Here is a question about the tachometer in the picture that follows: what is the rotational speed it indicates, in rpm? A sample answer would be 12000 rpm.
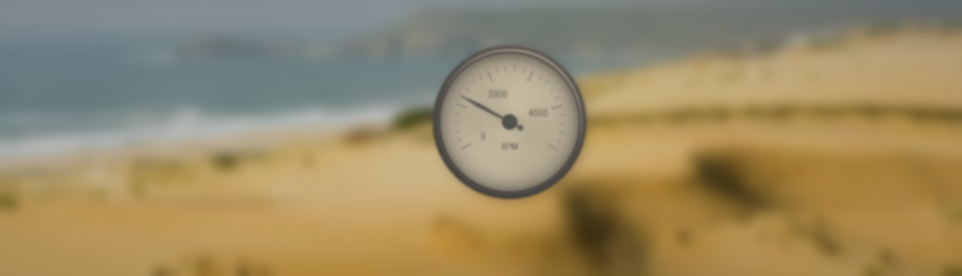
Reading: 1200 rpm
